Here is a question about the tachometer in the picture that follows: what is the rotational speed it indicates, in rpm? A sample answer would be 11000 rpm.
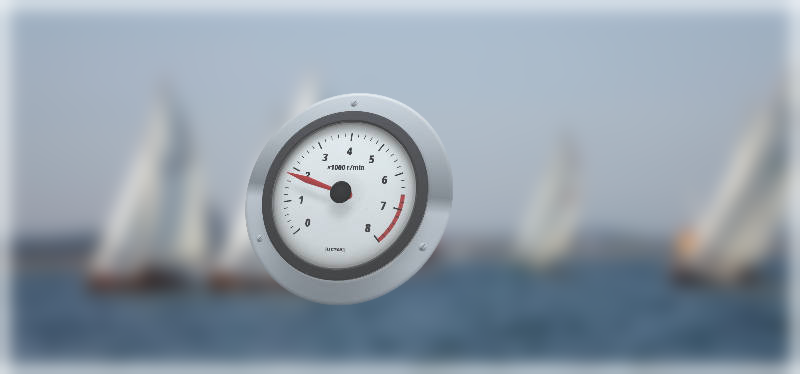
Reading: 1800 rpm
